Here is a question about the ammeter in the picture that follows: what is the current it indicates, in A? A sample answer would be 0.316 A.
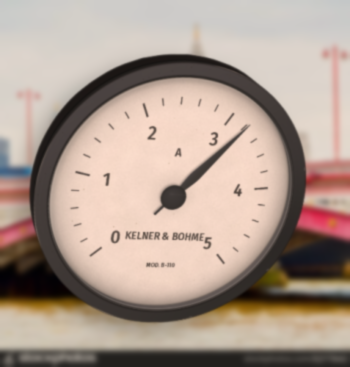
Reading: 3.2 A
